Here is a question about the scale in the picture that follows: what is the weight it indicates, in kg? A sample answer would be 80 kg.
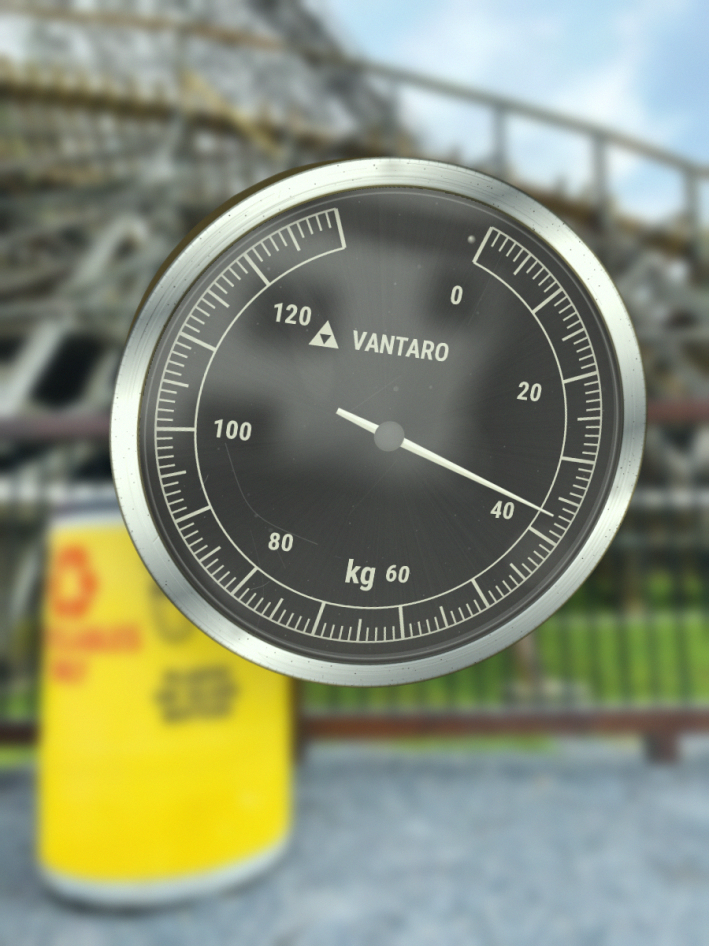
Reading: 37 kg
